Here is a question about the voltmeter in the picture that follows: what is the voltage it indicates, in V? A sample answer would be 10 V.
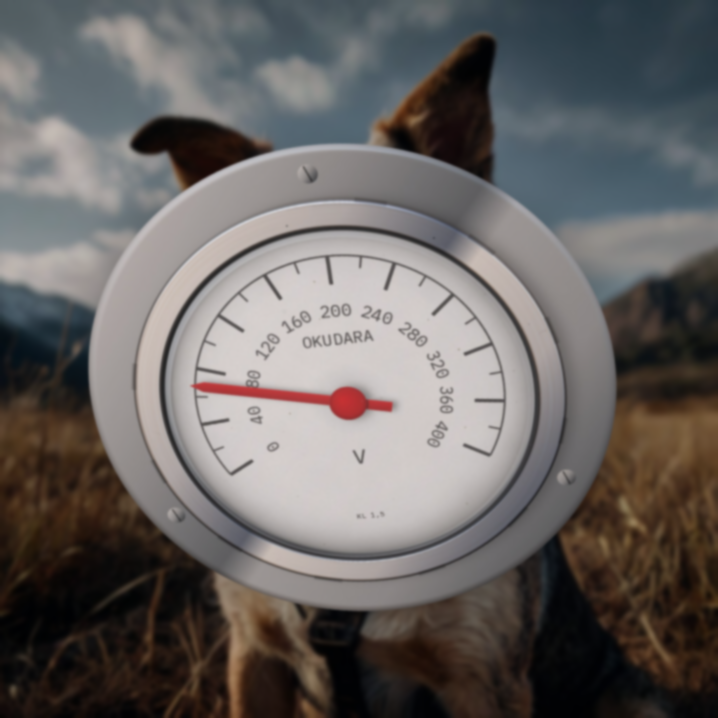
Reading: 70 V
